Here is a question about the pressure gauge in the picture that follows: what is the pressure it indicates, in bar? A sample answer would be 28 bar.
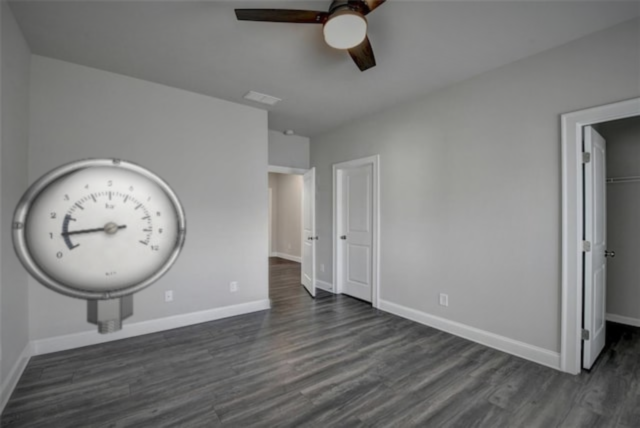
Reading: 1 bar
